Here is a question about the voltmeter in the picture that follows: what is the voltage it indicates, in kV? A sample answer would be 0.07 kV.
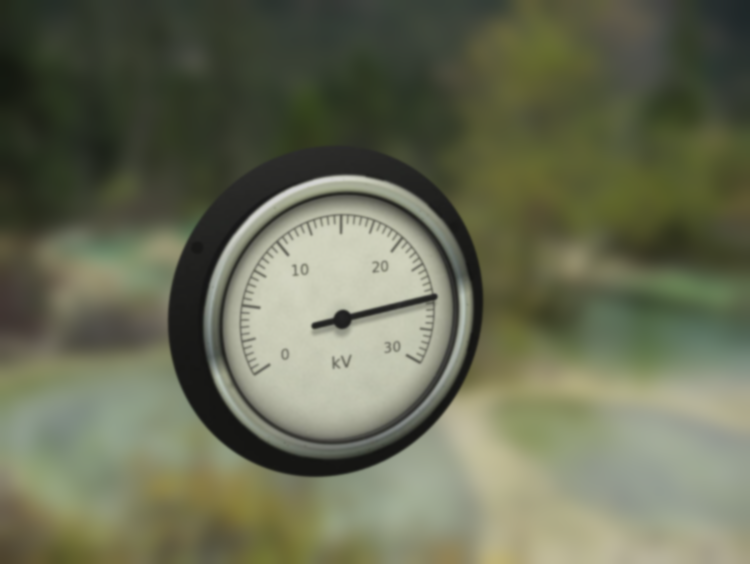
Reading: 25 kV
